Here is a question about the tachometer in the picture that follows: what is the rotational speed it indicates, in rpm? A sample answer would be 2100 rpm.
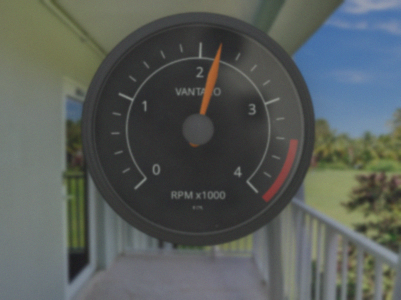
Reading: 2200 rpm
